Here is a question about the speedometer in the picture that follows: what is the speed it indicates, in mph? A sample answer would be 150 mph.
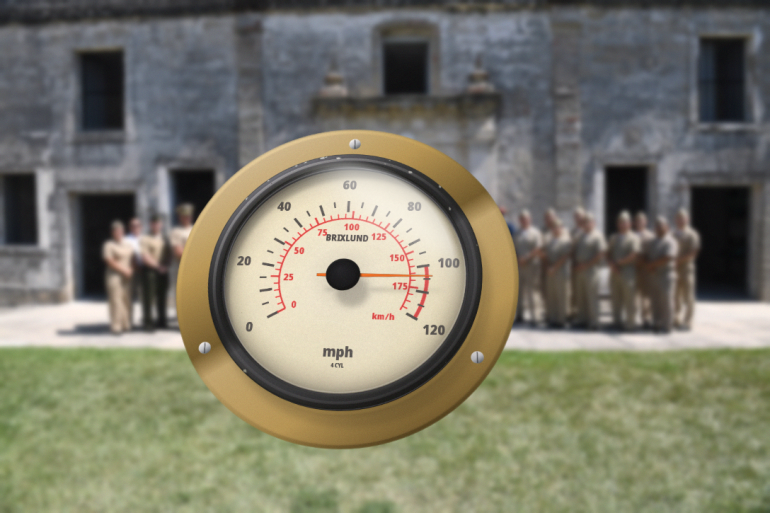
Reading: 105 mph
